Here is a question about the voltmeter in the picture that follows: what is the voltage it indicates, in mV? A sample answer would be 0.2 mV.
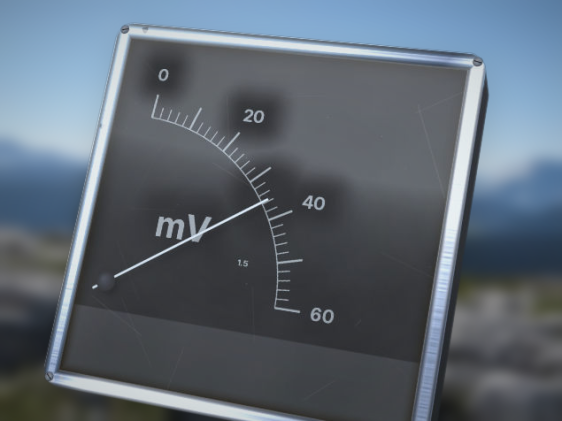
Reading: 36 mV
